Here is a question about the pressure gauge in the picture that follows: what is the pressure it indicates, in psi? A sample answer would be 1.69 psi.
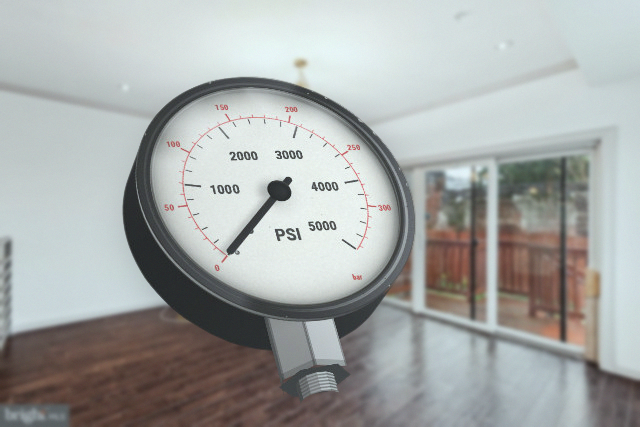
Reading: 0 psi
